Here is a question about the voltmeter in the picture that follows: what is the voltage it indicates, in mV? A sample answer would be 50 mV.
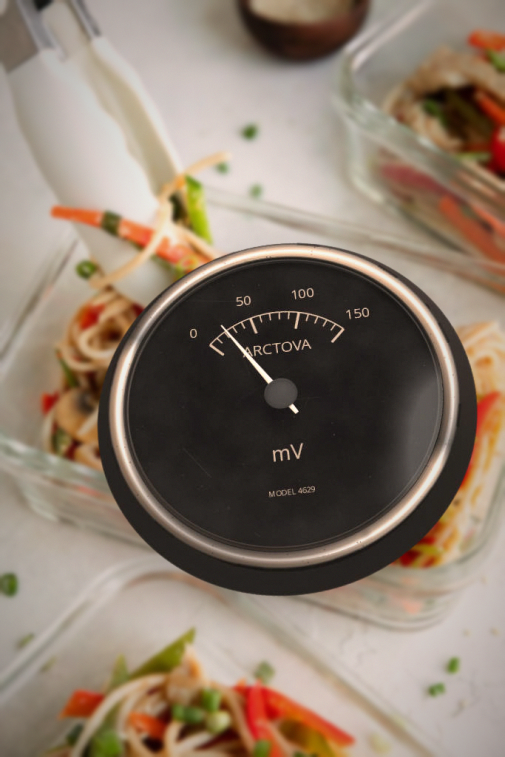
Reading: 20 mV
